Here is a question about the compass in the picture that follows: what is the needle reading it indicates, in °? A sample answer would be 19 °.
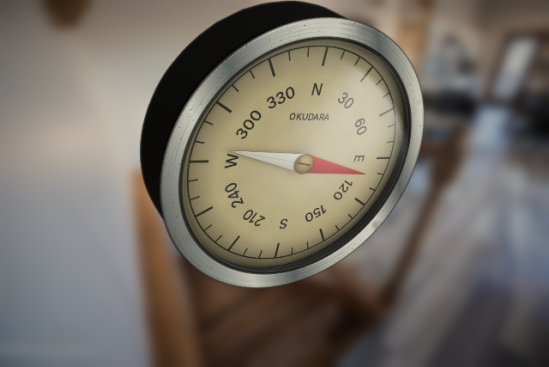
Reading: 100 °
